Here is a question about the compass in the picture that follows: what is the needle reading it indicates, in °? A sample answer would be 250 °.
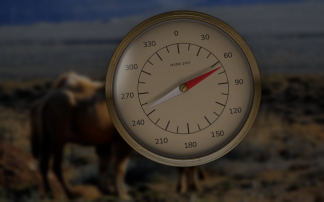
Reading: 67.5 °
